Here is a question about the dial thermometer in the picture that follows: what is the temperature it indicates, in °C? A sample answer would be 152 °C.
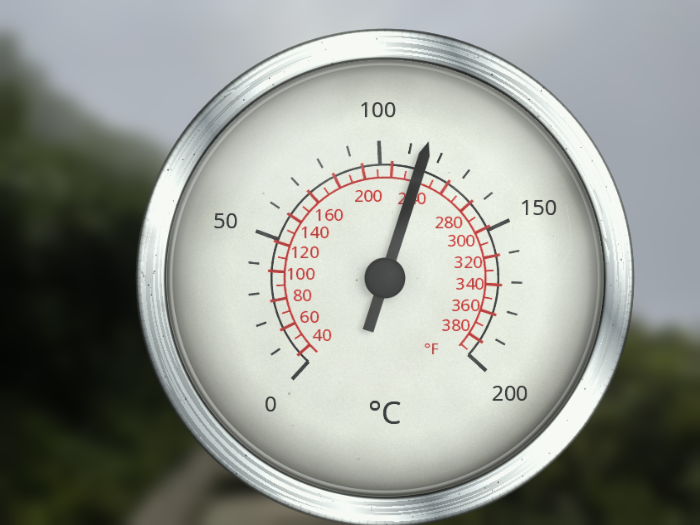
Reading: 115 °C
